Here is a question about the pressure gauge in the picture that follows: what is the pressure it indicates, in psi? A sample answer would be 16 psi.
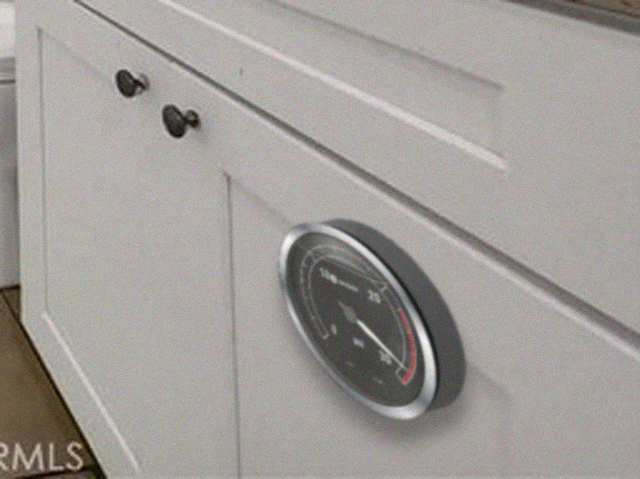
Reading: 28 psi
